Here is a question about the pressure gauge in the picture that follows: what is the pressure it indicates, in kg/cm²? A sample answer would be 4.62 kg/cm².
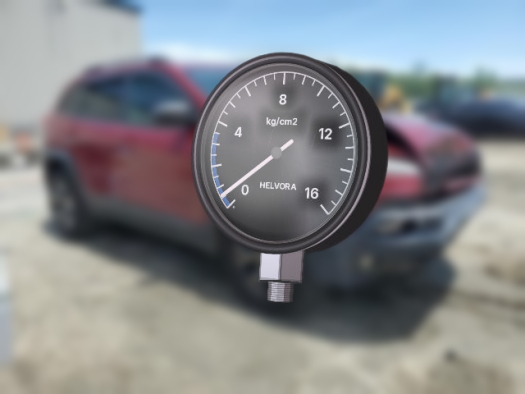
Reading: 0.5 kg/cm²
